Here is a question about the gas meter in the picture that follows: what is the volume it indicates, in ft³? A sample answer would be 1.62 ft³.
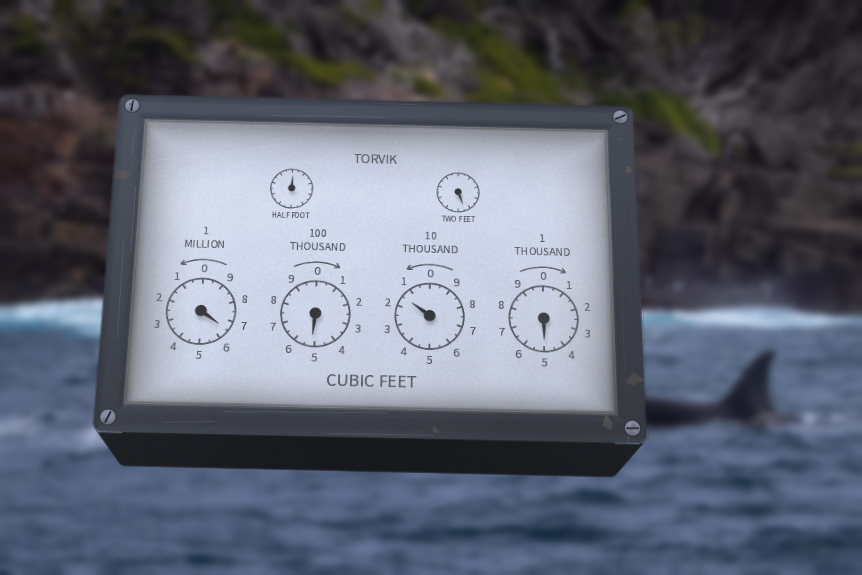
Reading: 651500 ft³
